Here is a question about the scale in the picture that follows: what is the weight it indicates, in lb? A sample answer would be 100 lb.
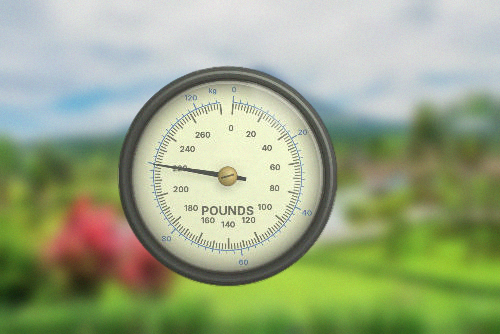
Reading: 220 lb
